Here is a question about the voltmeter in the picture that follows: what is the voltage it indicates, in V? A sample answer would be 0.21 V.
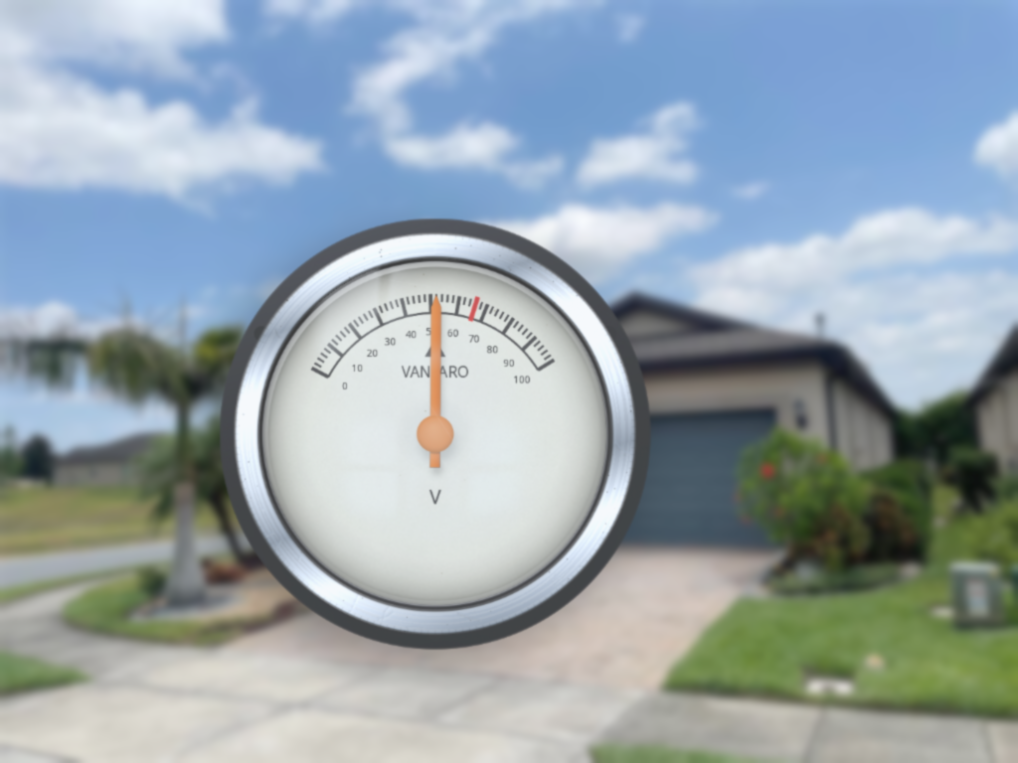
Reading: 52 V
